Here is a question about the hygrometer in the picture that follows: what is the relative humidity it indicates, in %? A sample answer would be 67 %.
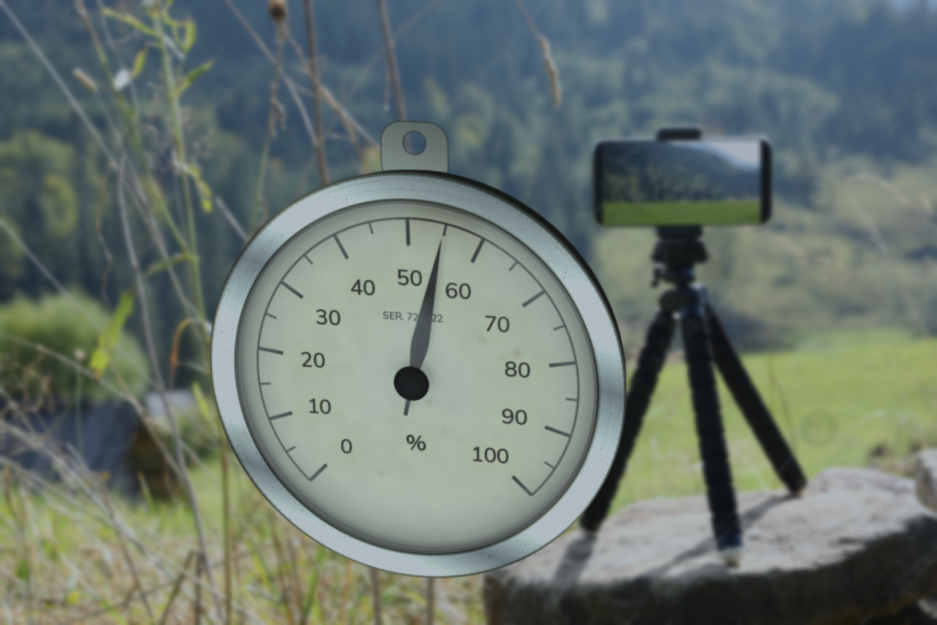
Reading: 55 %
